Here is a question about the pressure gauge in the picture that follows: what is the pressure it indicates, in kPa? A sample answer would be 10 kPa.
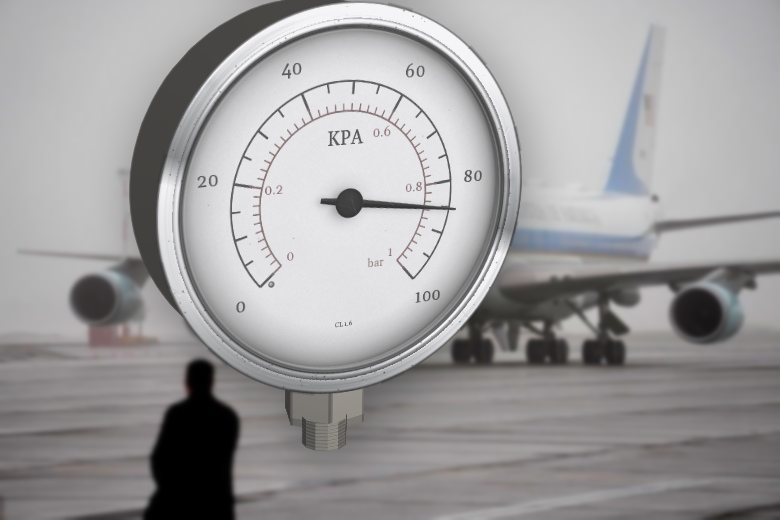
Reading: 85 kPa
